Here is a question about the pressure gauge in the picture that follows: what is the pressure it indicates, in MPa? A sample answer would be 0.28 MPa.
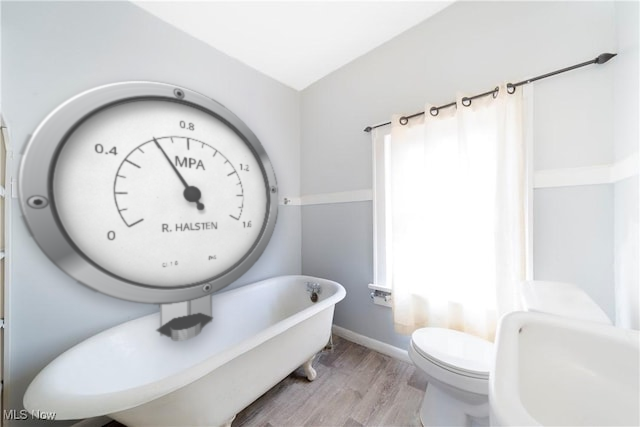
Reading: 0.6 MPa
